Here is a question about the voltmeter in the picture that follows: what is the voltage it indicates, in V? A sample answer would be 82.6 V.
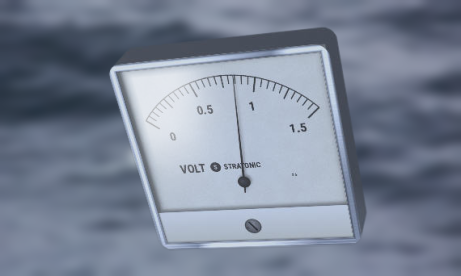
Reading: 0.85 V
